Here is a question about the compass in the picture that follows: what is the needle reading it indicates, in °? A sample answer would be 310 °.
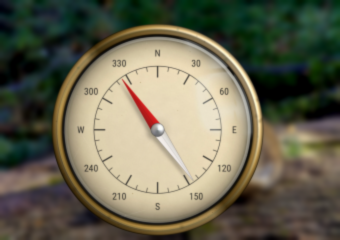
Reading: 325 °
